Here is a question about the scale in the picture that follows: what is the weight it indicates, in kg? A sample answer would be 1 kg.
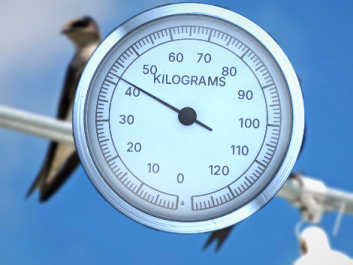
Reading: 42 kg
